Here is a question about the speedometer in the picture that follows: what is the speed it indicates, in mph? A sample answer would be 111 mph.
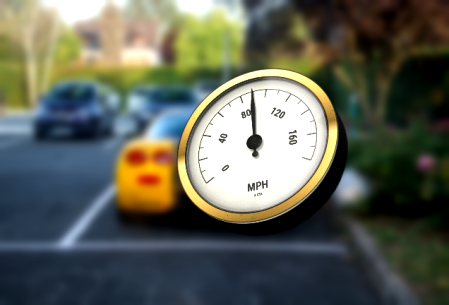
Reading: 90 mph
